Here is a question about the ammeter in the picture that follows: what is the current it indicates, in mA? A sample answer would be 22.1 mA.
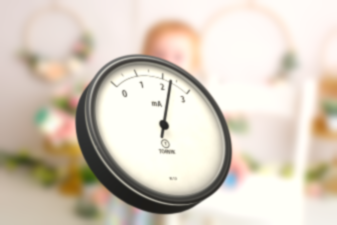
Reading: 2.25 mA
